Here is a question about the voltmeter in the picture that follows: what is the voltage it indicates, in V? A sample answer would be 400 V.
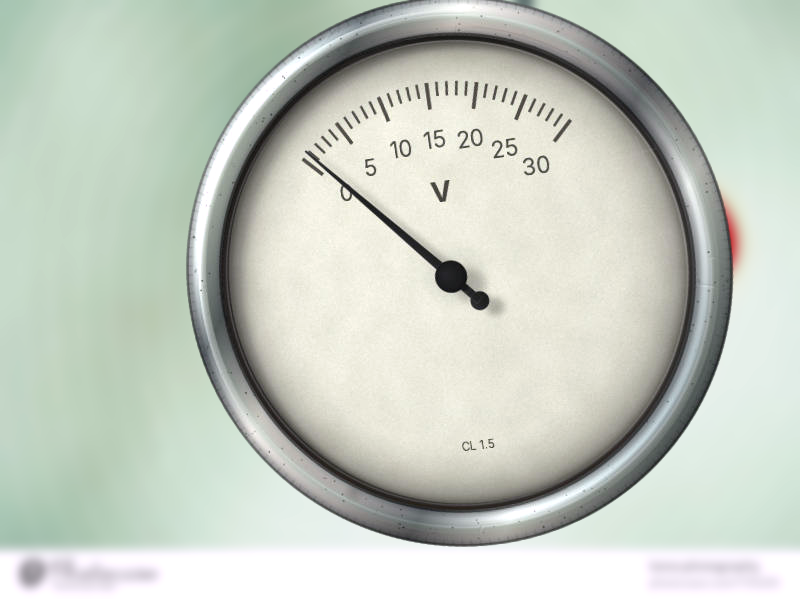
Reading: 1 V
